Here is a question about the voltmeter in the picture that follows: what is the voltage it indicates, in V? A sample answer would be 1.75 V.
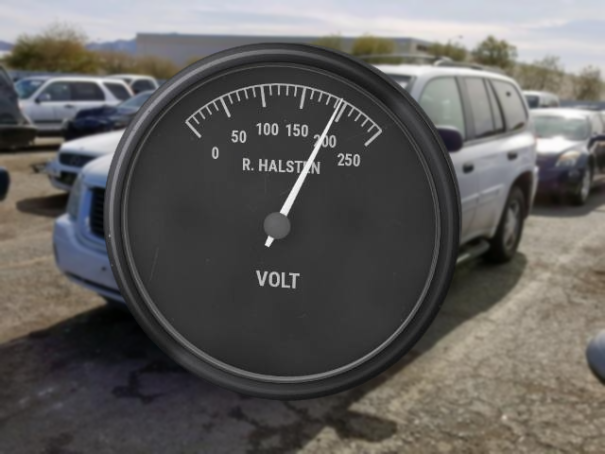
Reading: 195 V
